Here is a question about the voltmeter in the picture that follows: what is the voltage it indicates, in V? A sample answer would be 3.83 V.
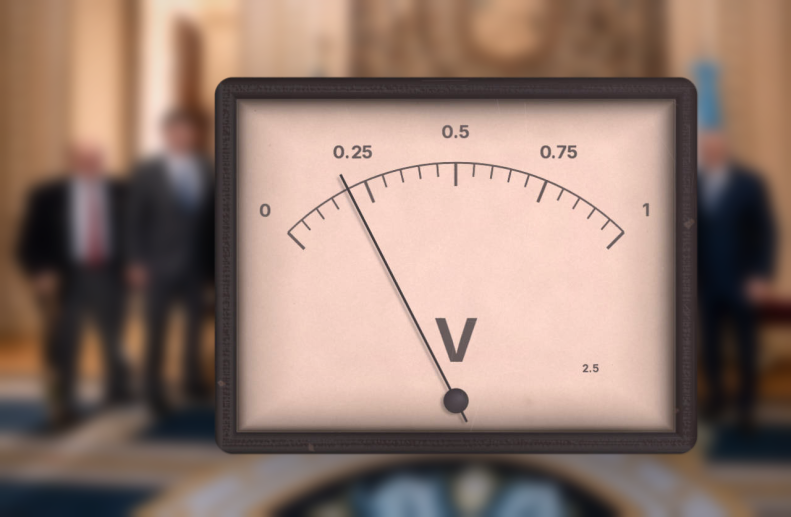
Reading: 0.2 V
